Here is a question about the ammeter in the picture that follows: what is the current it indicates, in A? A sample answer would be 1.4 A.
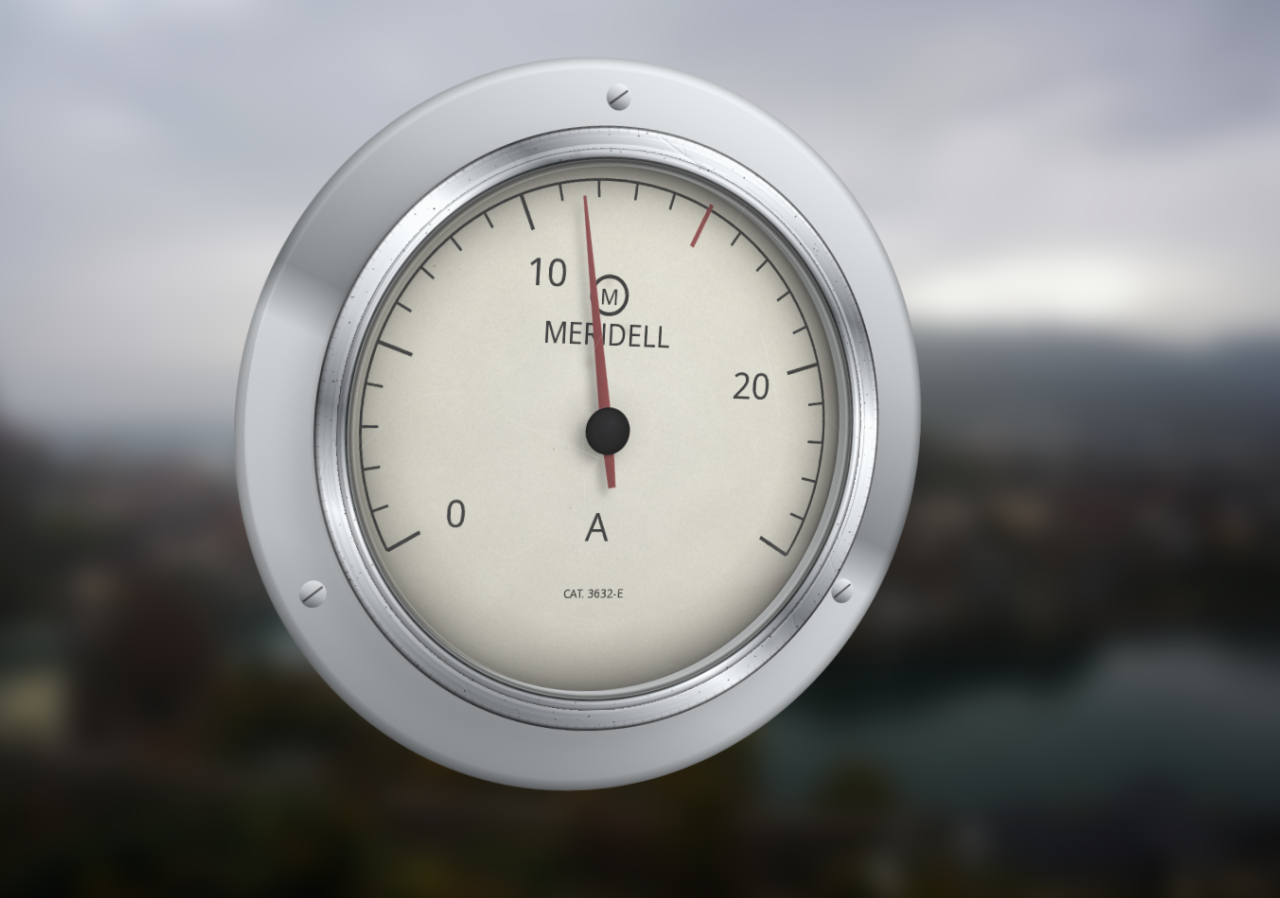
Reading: 11.5 A
